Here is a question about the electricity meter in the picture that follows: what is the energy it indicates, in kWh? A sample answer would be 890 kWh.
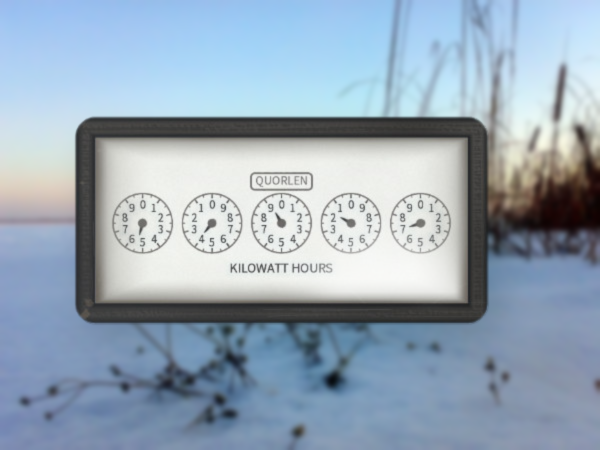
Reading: 53917 kWh
